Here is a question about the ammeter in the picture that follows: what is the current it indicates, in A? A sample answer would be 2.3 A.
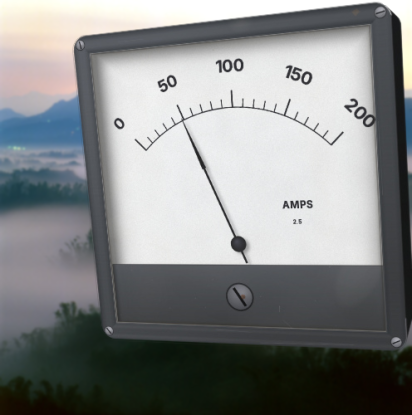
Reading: 50 A
